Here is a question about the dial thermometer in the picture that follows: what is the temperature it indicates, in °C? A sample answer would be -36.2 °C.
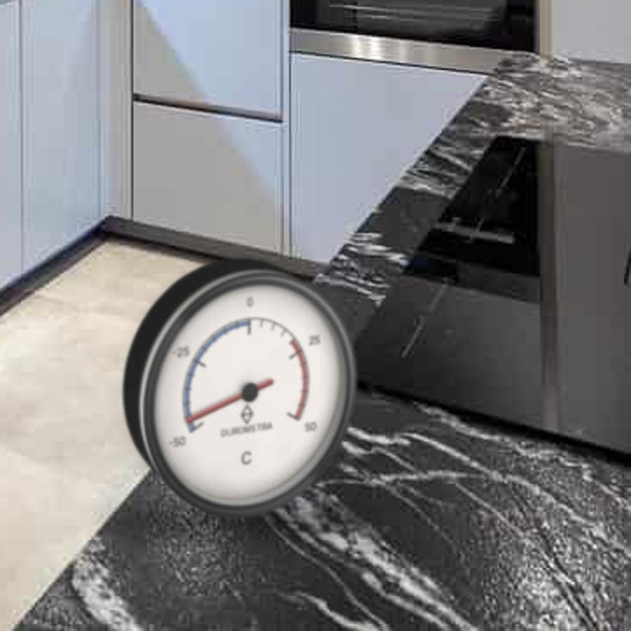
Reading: -45 °C
